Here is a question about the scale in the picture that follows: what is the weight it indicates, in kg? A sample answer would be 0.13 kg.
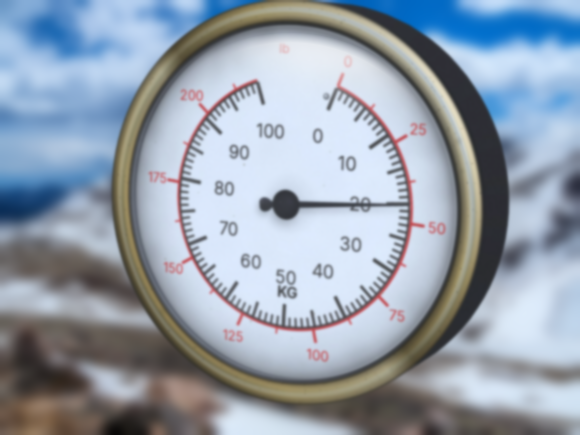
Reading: 20 kg
